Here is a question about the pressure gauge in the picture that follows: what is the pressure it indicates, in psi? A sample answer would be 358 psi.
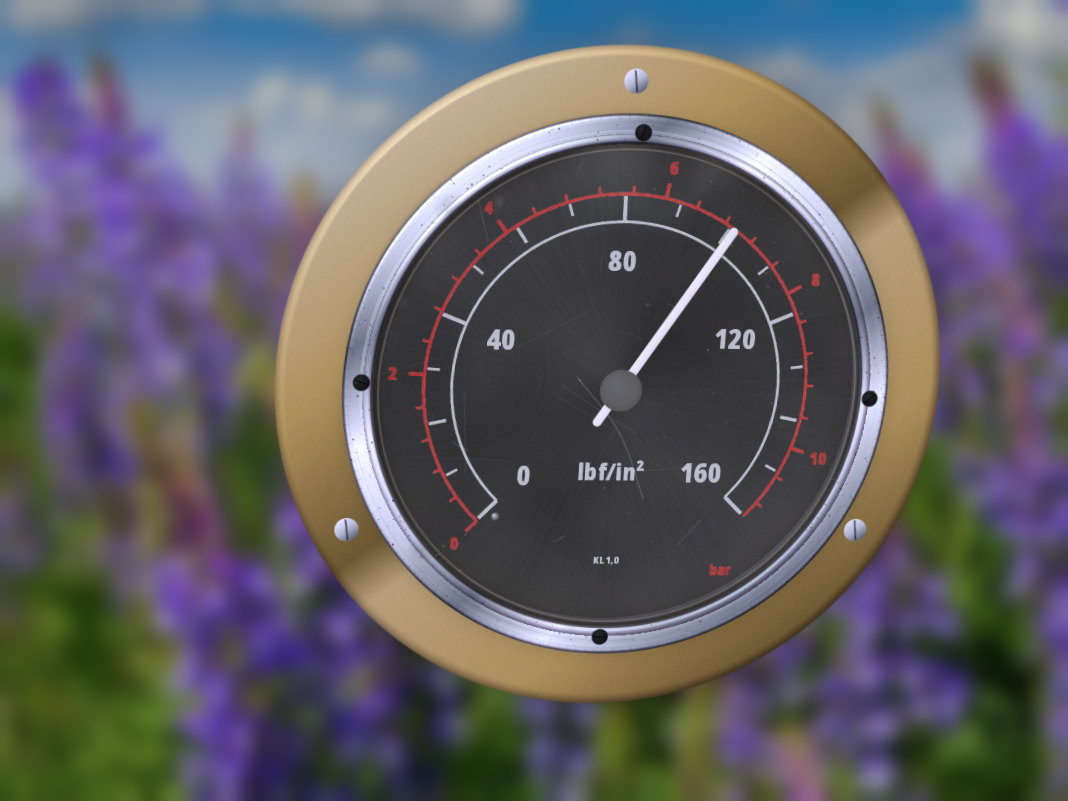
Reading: 100 psi
